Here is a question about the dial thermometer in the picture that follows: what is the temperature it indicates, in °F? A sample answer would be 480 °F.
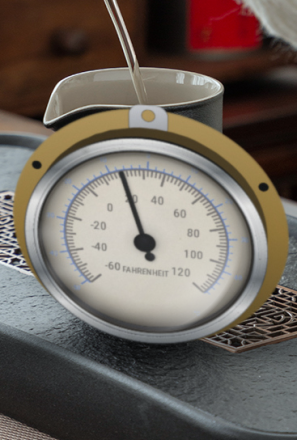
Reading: 20 °F
